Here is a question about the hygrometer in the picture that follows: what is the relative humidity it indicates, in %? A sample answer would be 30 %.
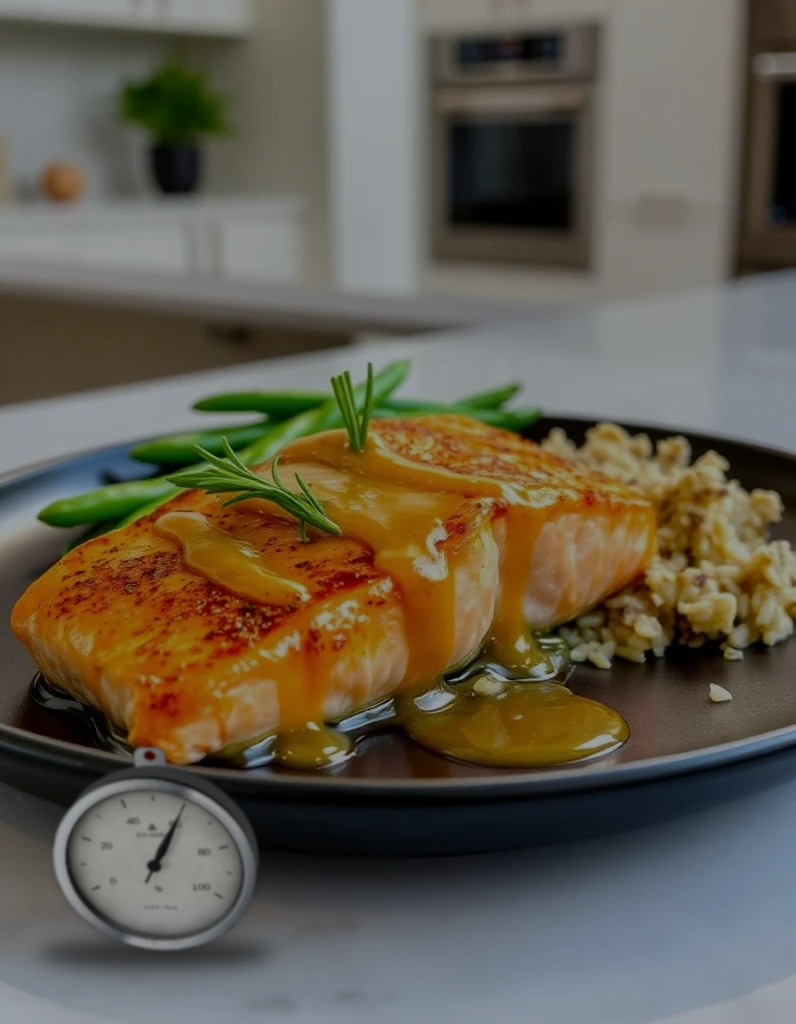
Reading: 60 %
